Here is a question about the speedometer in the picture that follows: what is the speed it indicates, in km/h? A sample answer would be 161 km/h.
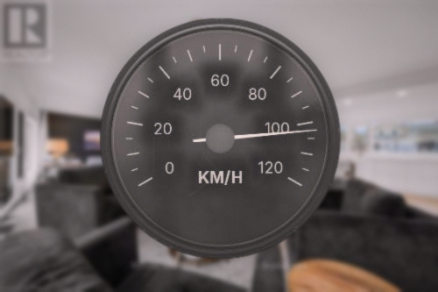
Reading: 102.5 km/h
